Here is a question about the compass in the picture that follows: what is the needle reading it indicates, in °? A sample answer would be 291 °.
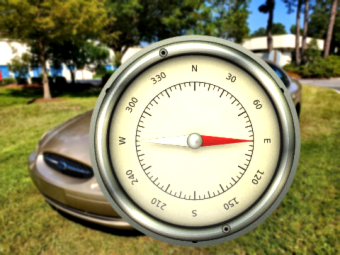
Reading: 90 °
